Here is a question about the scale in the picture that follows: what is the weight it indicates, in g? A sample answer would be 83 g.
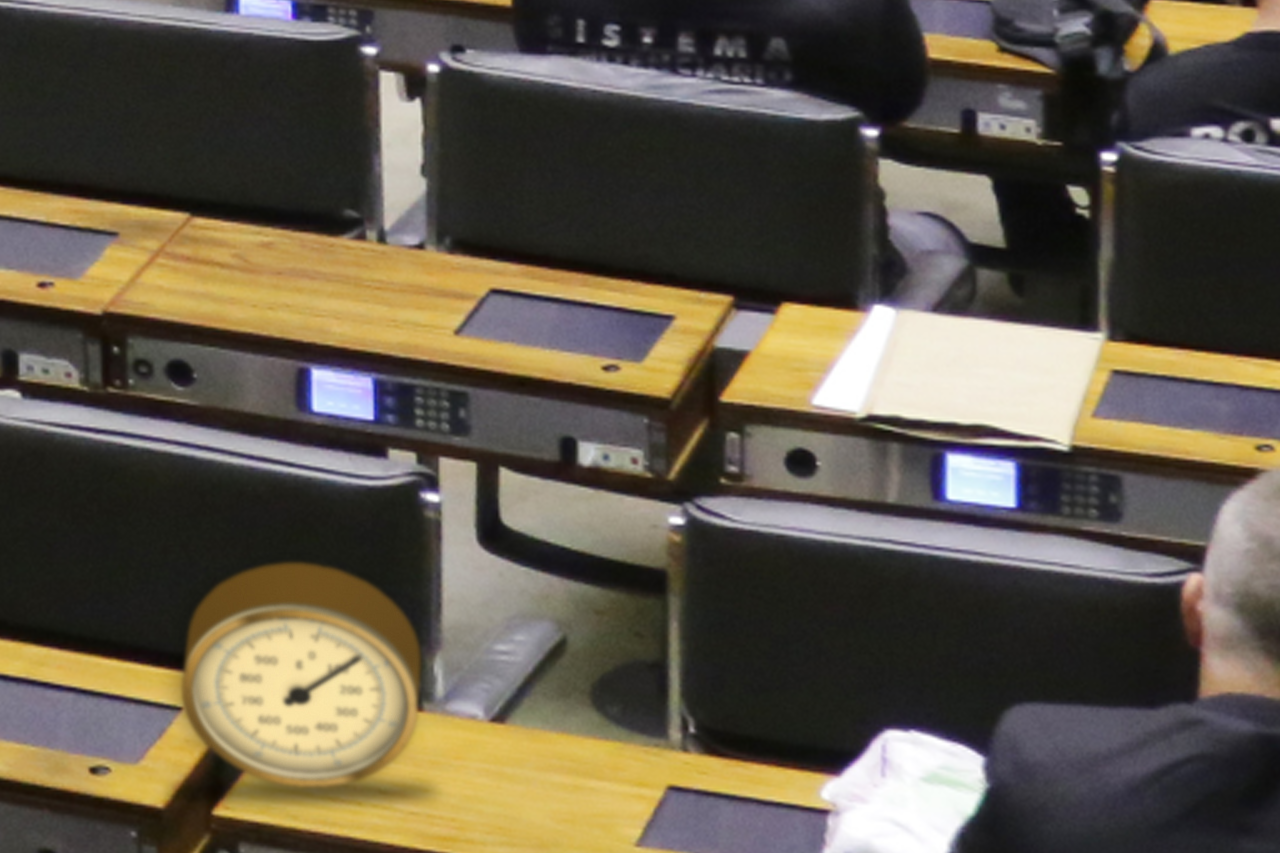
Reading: 100 g
